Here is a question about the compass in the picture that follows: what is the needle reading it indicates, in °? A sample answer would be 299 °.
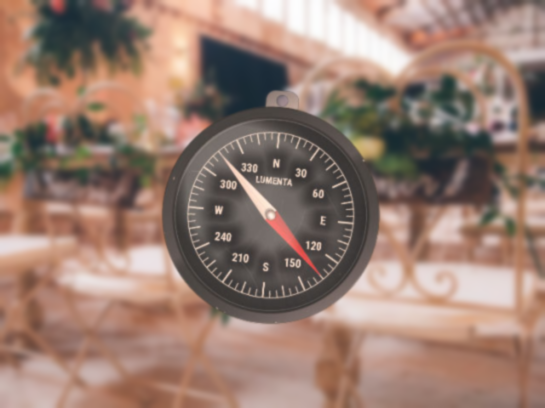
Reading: 135 °
